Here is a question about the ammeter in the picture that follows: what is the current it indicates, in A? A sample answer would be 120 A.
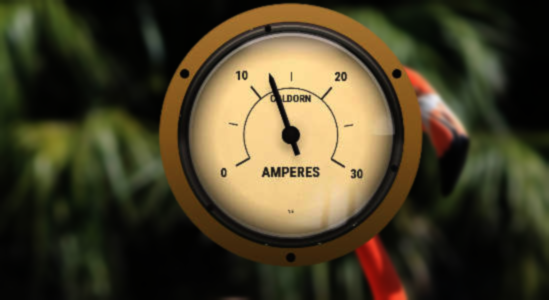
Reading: 12.5 A
